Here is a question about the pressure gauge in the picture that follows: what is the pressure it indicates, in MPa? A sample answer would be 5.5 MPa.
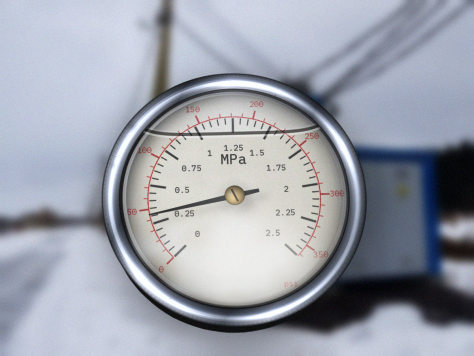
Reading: 0.3 MPa
